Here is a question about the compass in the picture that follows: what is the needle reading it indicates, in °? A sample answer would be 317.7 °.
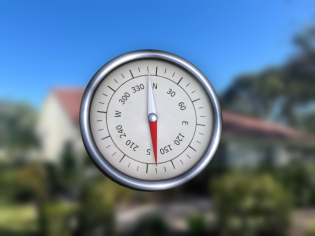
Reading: 170 °
